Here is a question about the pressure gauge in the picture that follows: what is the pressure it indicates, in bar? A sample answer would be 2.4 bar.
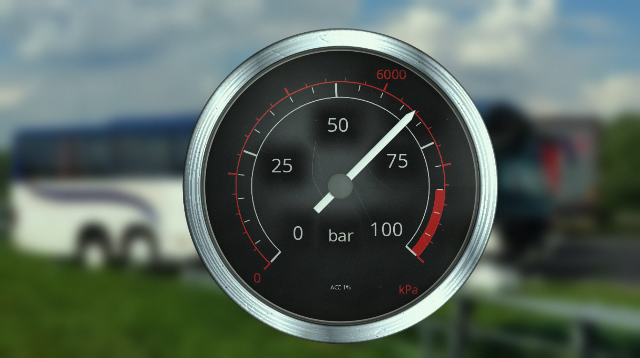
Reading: 67.5 bar
